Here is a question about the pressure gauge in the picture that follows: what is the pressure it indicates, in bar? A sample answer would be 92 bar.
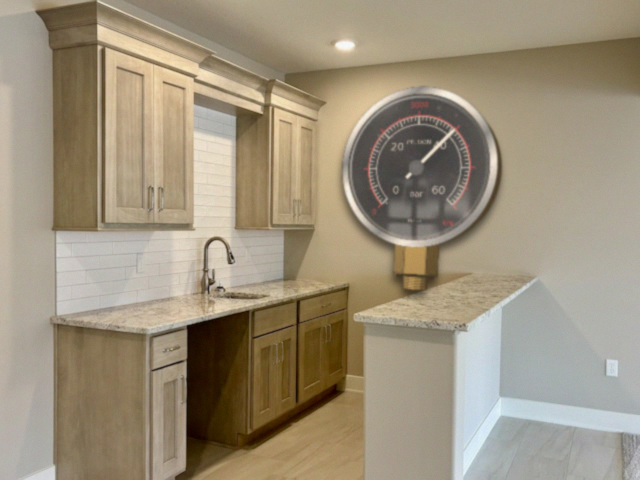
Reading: 40 bar
